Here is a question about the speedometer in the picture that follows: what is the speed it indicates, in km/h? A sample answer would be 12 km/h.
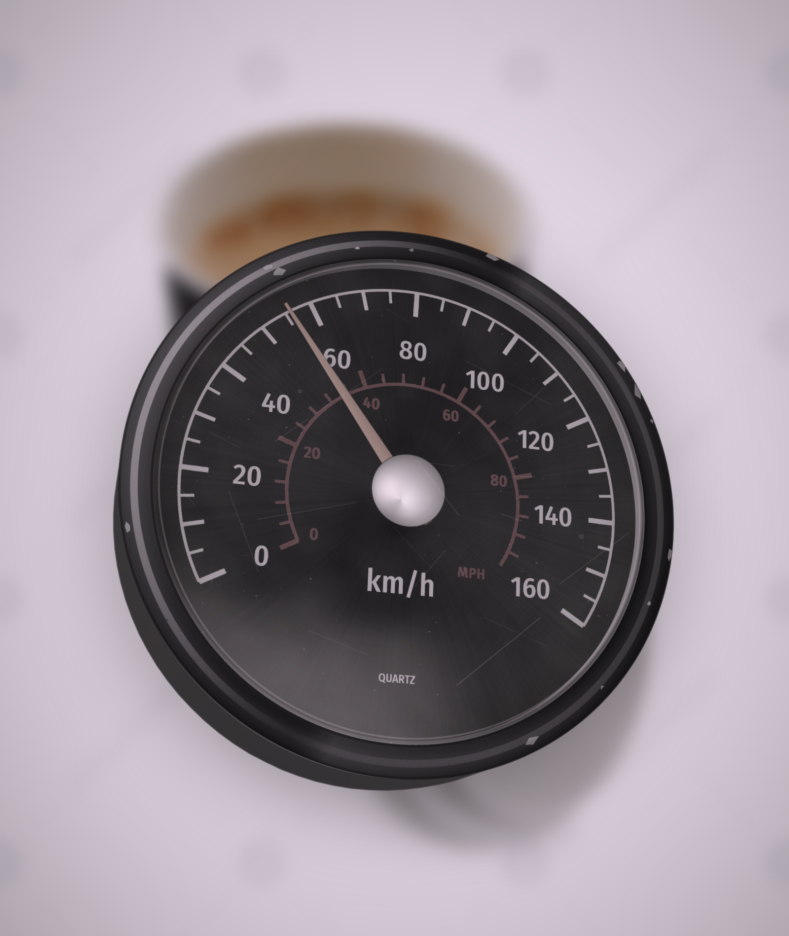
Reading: 55 km/h
